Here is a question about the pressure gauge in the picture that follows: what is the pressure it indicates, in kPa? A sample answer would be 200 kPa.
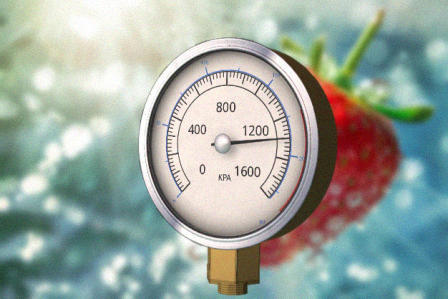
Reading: 1300 kPa
